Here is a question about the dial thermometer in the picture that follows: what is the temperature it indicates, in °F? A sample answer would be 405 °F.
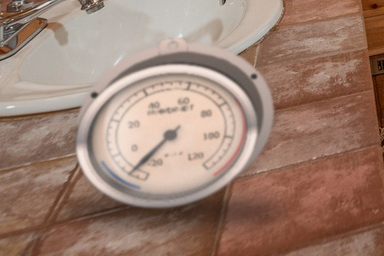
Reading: -12 °F
